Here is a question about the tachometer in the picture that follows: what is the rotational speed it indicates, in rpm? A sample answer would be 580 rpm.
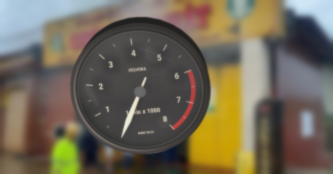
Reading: 0 rpm
